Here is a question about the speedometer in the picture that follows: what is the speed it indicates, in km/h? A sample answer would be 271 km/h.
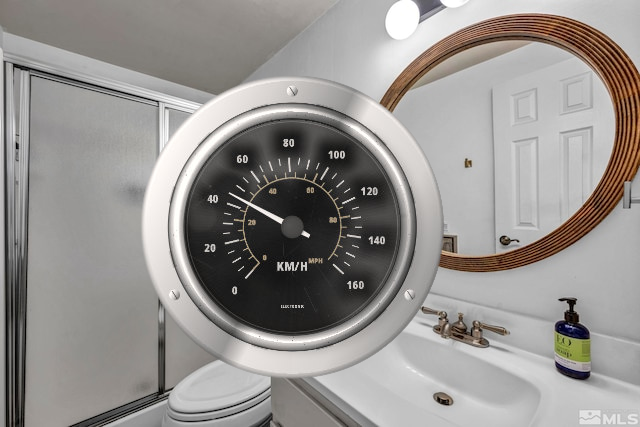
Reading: 45 km/h
